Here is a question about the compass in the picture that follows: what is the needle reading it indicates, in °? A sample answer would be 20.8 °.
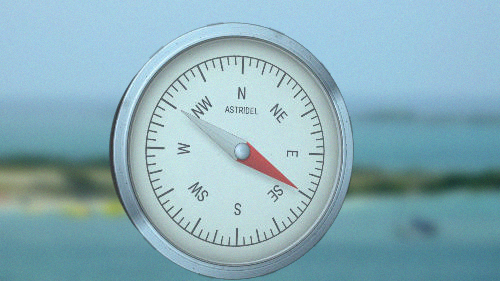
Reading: 120 °
